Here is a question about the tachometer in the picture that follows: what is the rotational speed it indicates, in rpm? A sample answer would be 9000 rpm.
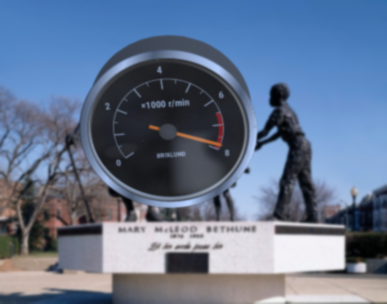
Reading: 7750 rpm
